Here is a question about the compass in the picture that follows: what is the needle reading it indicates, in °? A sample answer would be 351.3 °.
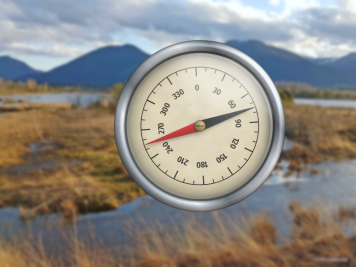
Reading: 255 °
